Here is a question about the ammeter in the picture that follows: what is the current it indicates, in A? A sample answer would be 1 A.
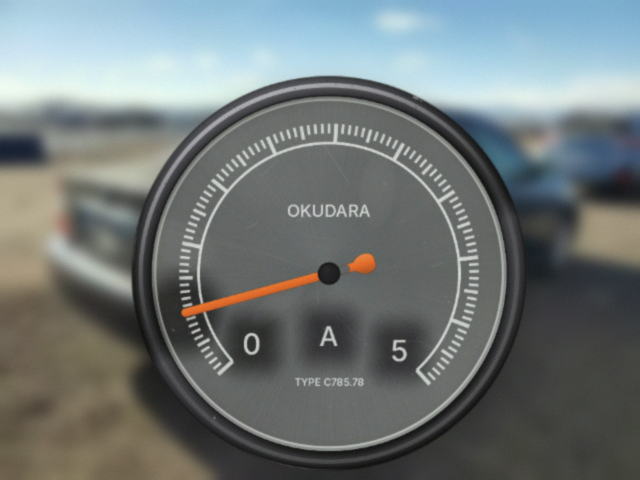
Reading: 0.5 A
